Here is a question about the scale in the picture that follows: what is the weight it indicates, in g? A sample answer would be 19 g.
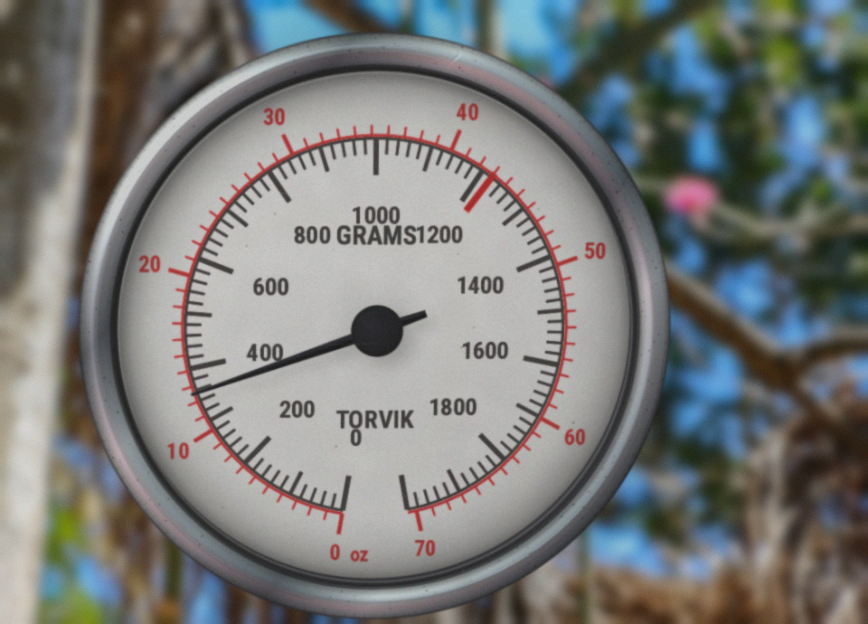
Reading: 360 g
